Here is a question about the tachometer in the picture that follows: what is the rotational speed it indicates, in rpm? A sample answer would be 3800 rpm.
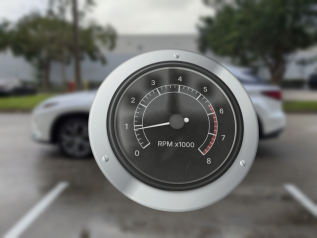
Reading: 800 rpm
